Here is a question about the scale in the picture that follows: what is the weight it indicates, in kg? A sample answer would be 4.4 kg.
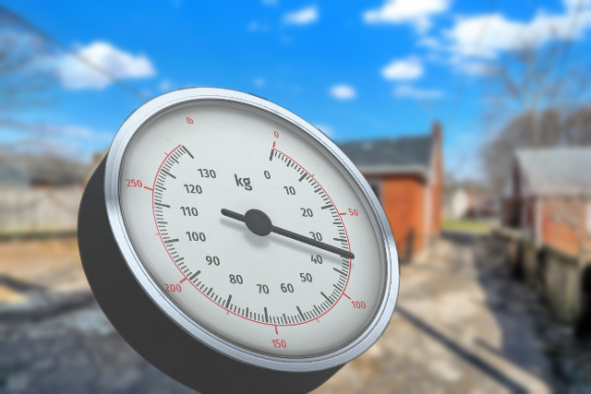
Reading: 35 kg
